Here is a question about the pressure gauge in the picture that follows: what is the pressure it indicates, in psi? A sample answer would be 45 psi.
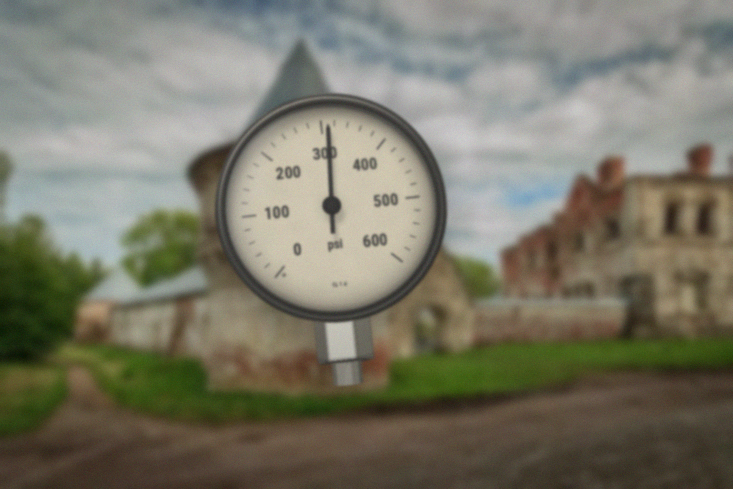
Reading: 310 psi
